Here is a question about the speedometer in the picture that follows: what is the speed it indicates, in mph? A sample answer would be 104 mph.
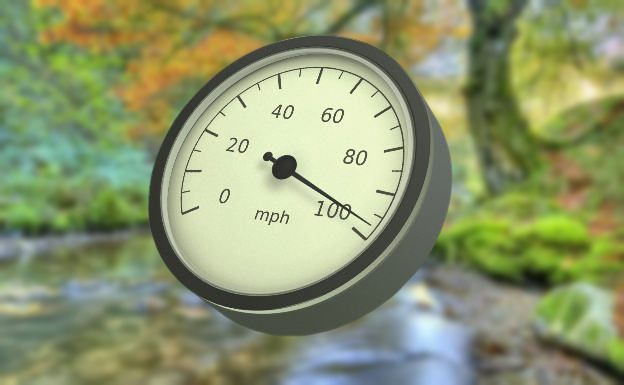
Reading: 97.5 mph
